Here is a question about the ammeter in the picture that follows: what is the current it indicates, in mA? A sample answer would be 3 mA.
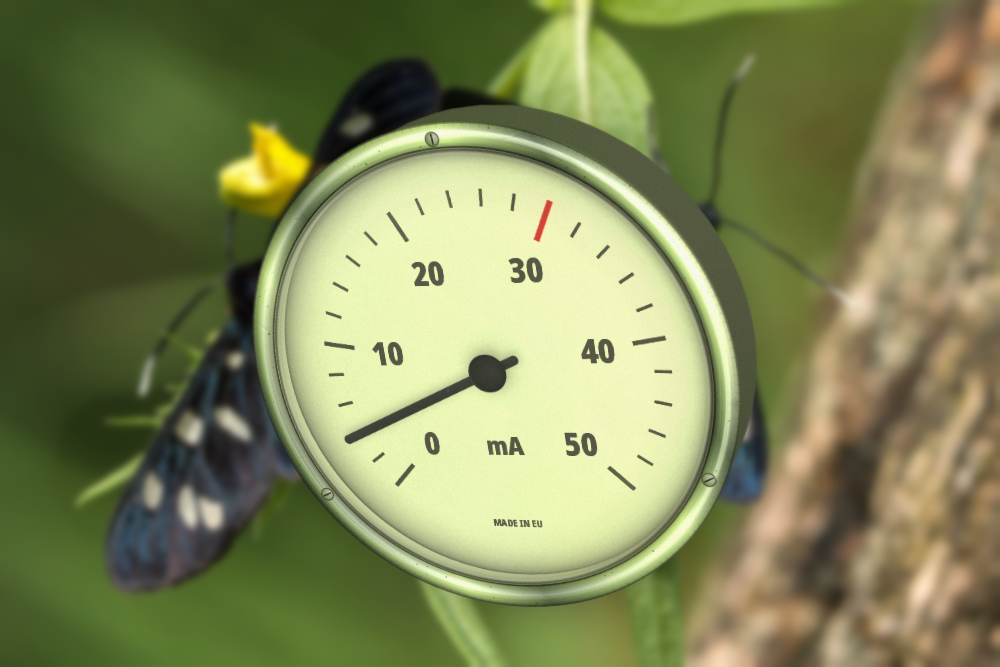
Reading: 4 mA
